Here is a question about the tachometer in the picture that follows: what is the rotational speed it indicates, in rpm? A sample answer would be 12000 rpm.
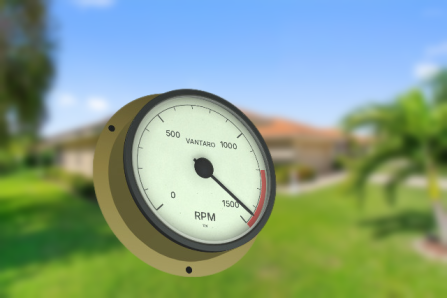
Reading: 1450 rpm
